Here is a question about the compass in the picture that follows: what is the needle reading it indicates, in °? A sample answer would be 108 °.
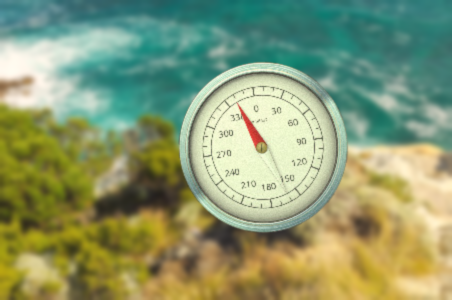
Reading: 340 °
